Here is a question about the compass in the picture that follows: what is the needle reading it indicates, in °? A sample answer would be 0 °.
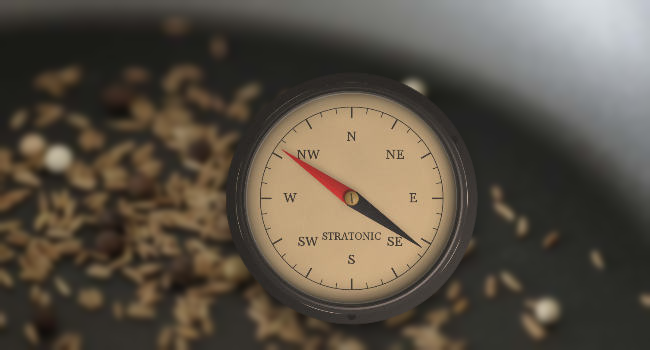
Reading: 305 °
